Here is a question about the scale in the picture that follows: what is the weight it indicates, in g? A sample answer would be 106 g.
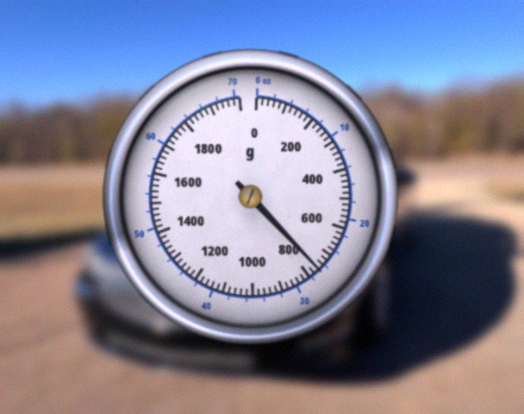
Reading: 760 g
